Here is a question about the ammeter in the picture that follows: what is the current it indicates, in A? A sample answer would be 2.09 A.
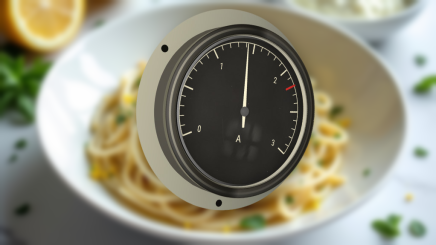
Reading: 1.4 A
